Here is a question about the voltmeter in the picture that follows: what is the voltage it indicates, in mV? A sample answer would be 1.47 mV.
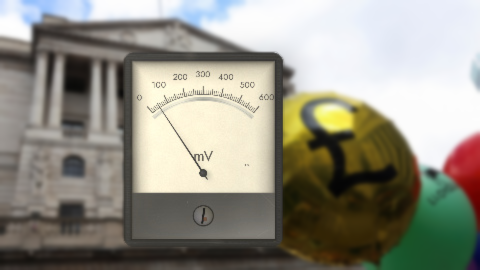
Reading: 50 mV
